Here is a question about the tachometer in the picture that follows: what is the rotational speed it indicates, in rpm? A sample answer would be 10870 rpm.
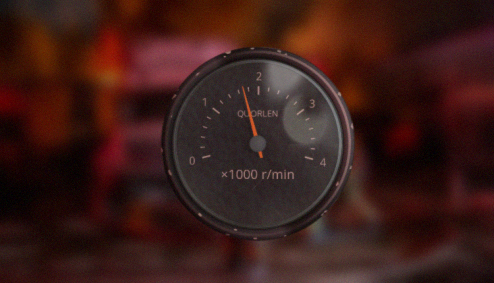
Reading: 1700 rpm
